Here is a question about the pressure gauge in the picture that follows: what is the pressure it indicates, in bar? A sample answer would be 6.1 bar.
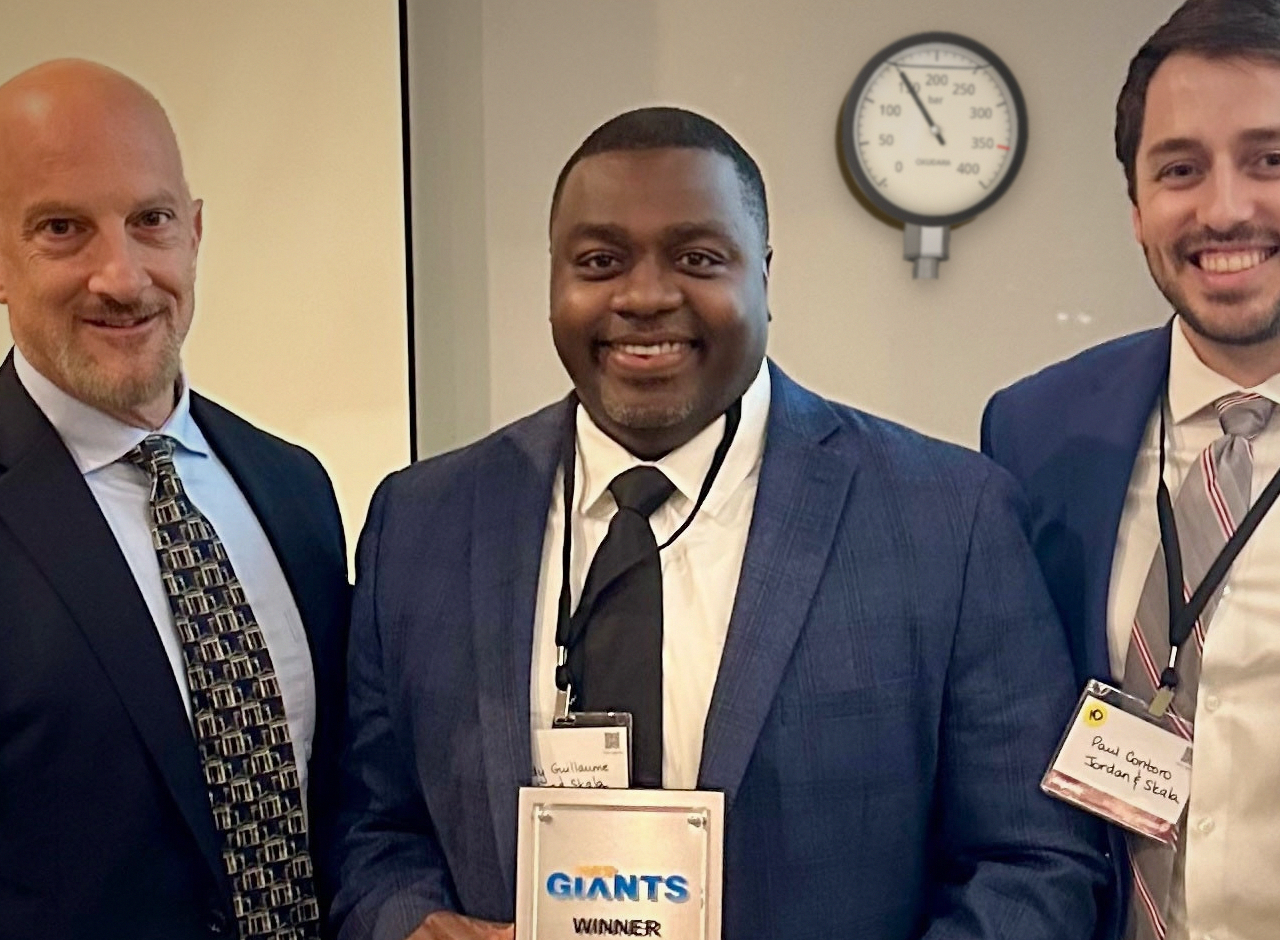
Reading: 150 bar
